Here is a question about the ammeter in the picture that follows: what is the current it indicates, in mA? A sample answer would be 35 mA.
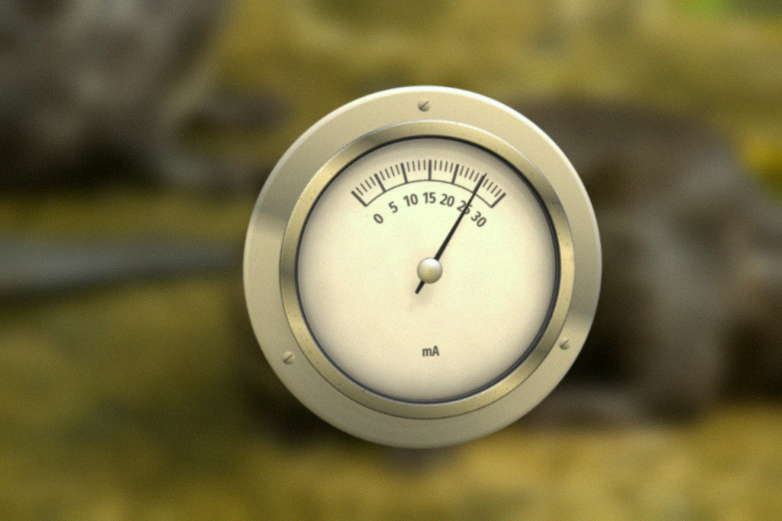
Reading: 25 mA
